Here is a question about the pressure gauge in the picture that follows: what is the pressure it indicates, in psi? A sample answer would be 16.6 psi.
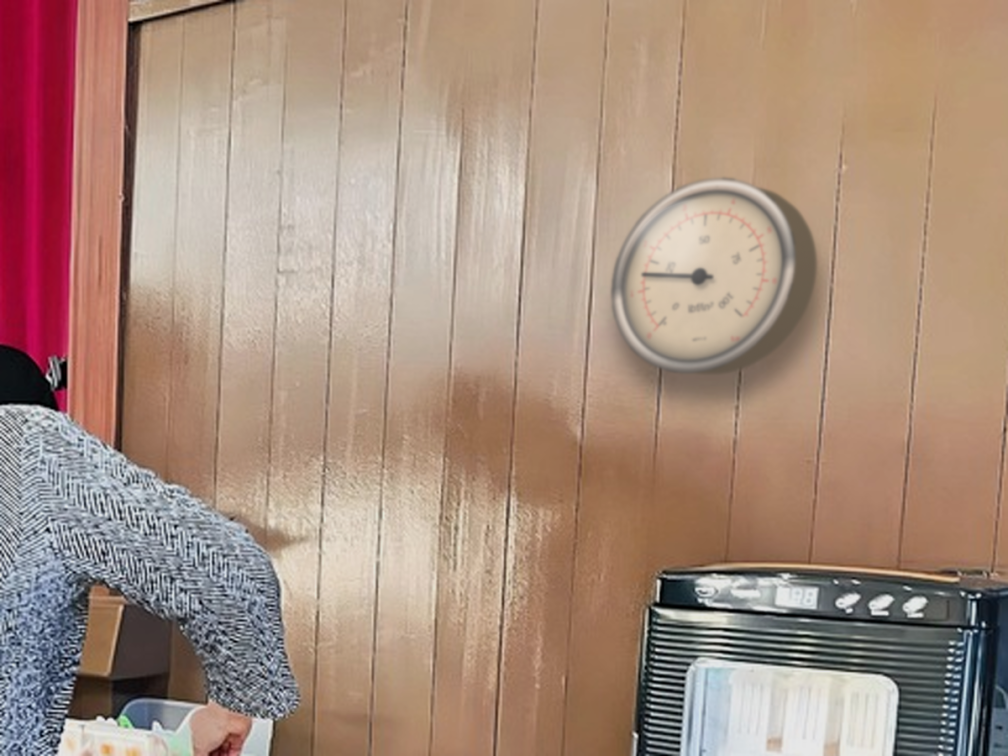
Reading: 20 psi
